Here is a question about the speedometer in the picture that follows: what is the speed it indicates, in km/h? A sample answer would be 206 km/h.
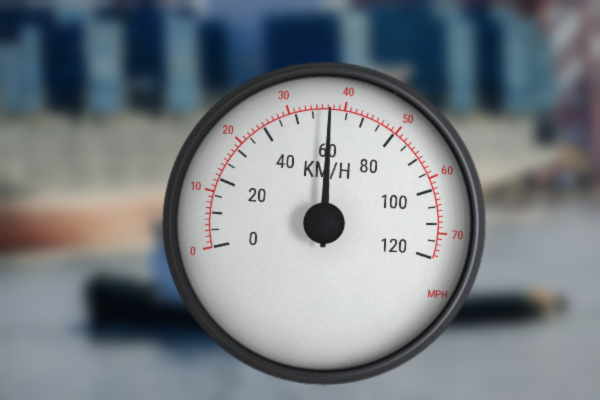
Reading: 60 km/h
